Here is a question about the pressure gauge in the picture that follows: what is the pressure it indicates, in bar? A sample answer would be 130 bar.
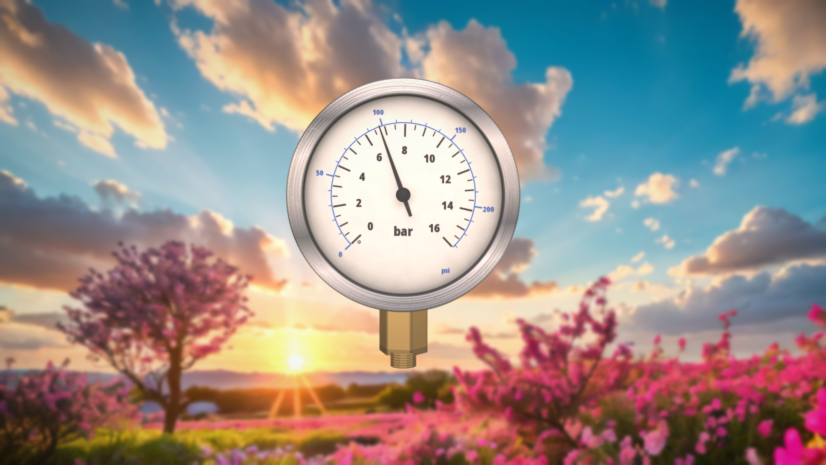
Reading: 6.75 bar
